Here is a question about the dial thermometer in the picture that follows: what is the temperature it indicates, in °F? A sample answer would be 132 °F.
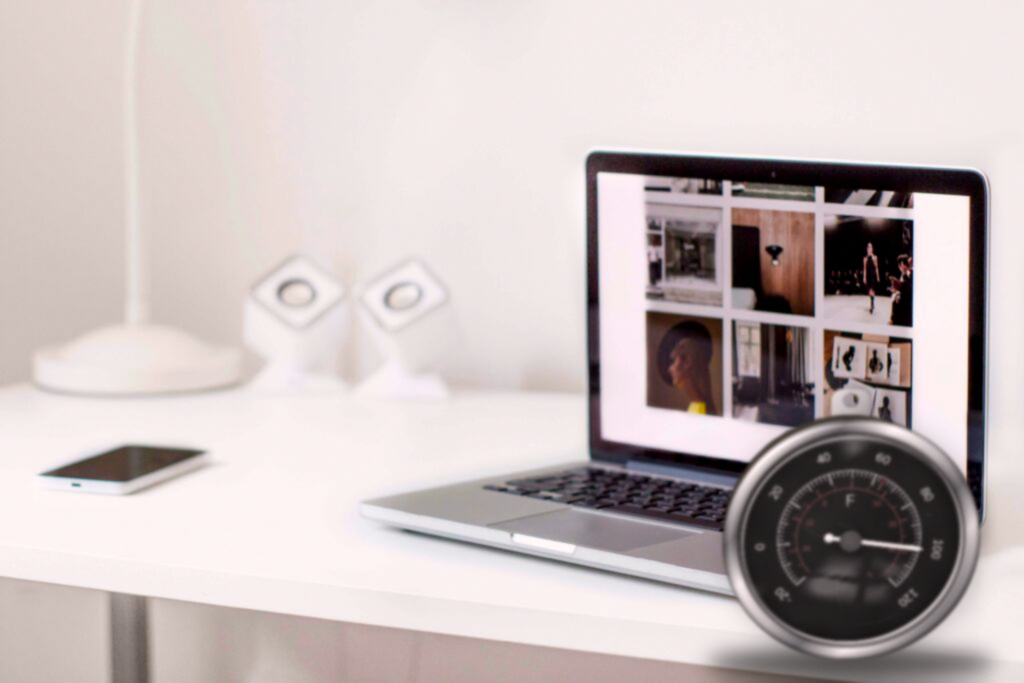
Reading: 100 °F
